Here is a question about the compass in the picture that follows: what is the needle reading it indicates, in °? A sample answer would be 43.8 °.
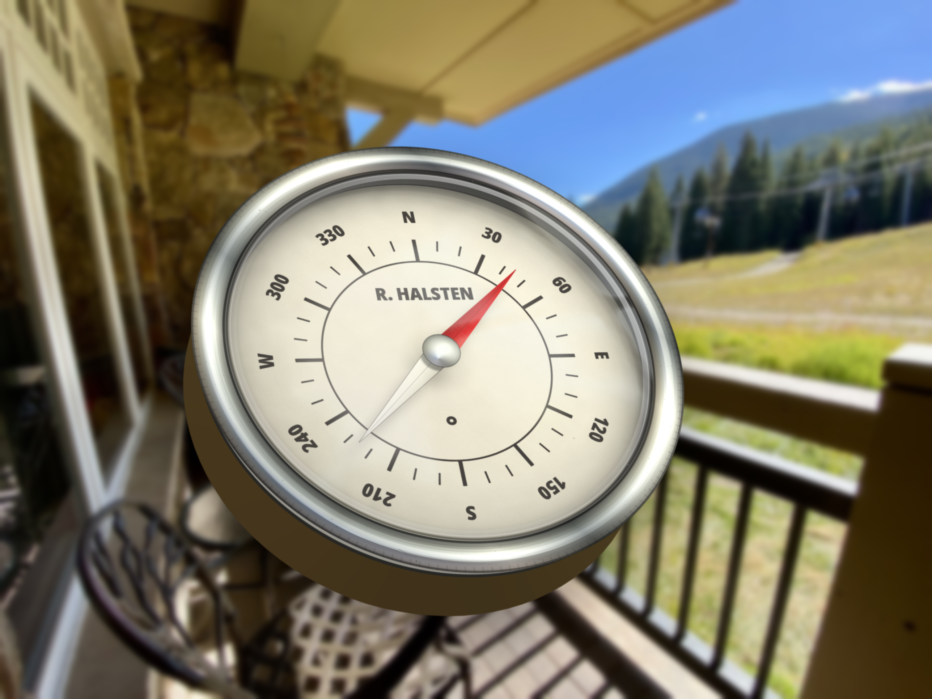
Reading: 45 °
